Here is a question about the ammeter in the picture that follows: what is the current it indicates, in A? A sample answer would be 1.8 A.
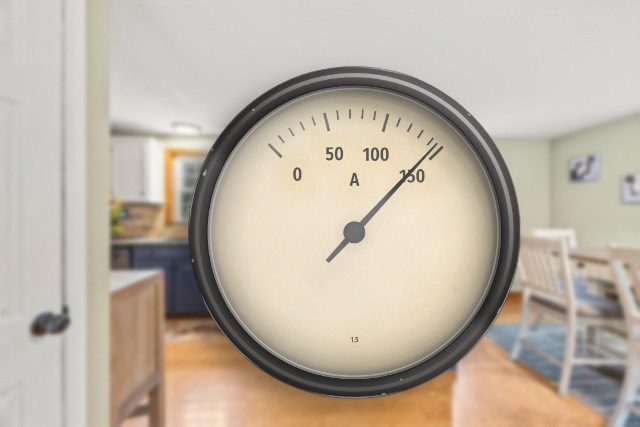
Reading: 145 A
